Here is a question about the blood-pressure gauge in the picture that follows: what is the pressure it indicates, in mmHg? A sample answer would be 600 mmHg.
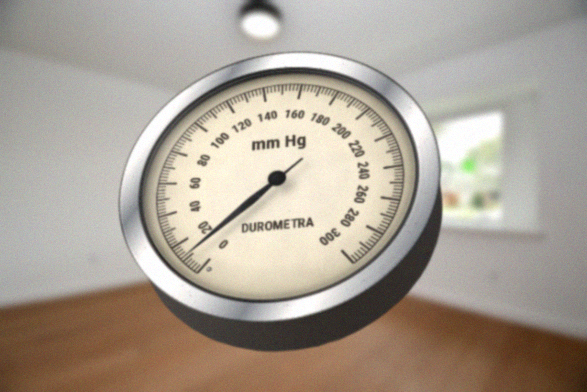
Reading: 10 mmHg
